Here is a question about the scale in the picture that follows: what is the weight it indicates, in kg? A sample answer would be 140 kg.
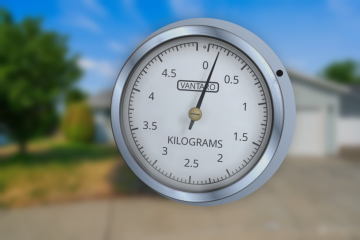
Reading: 0.15 kg
